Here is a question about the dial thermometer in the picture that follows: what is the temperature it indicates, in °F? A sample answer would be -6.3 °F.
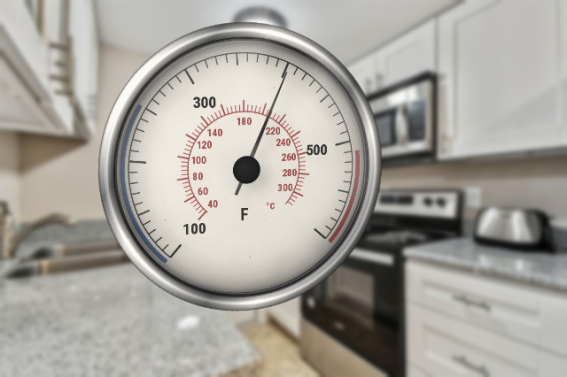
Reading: 400 °F
